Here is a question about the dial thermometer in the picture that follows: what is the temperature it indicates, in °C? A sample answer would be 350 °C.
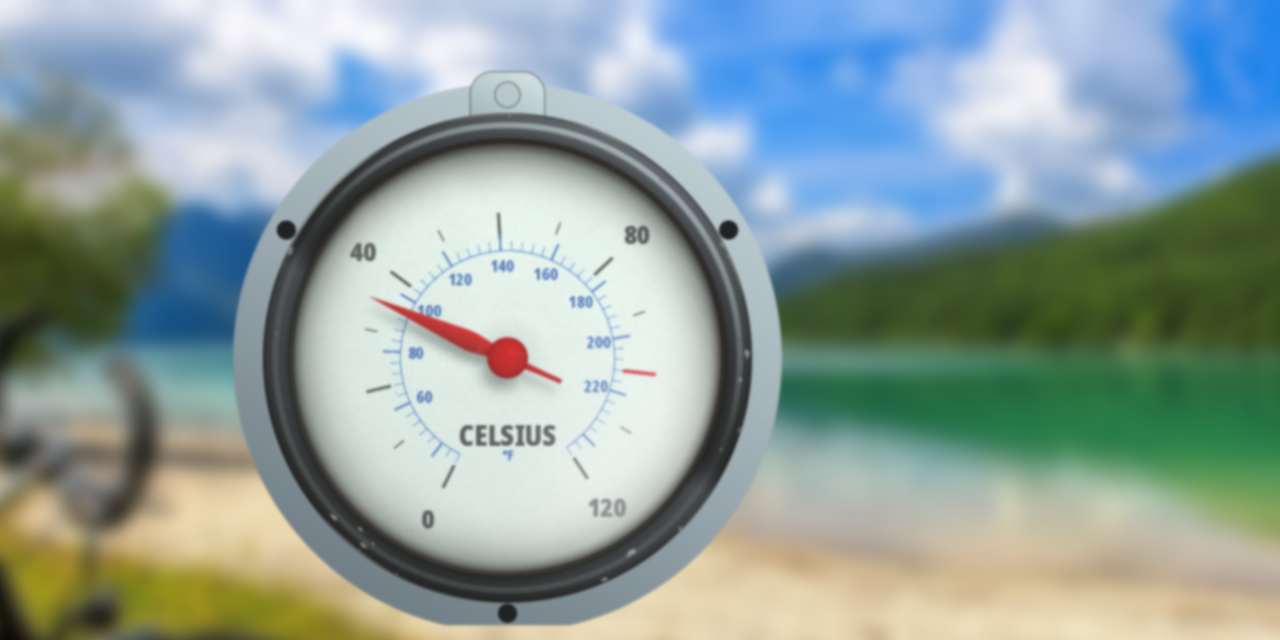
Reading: 35 °C
